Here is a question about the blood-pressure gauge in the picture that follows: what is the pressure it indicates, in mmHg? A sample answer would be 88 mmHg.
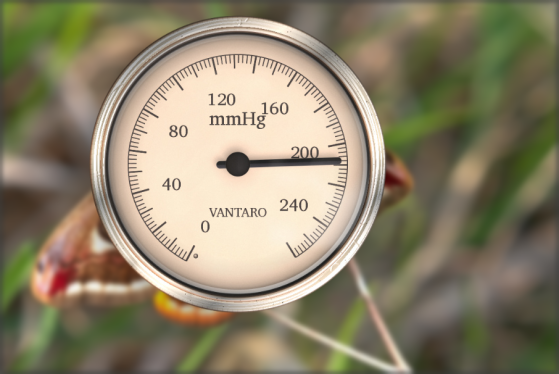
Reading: 208 mmHg
